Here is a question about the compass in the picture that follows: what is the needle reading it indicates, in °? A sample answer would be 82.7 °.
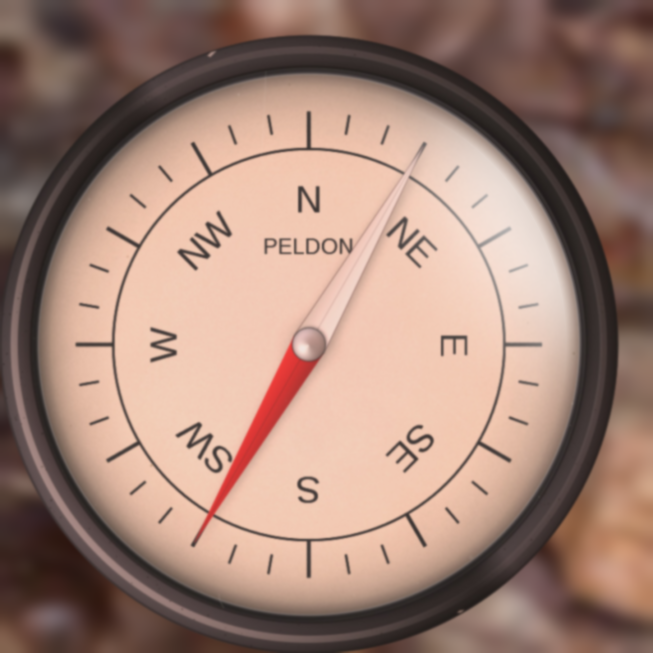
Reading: 210 °
